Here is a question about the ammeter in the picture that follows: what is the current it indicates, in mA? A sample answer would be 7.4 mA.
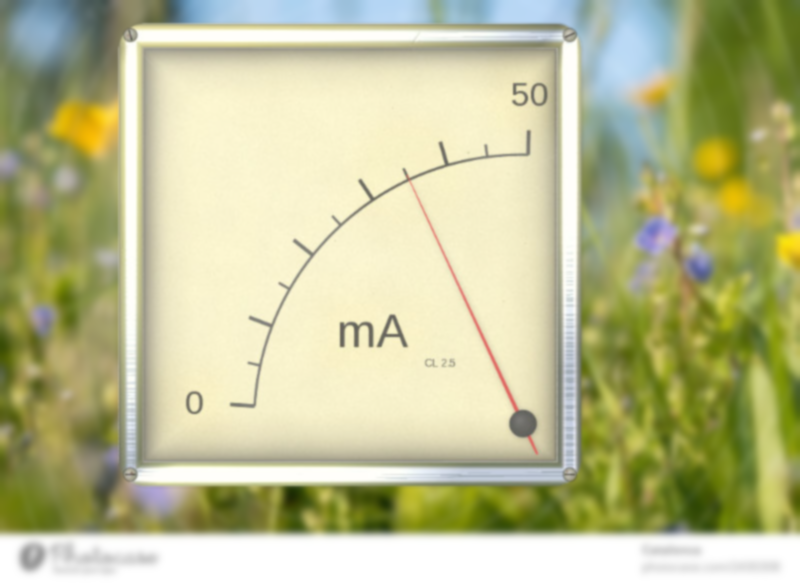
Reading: 35 mA
